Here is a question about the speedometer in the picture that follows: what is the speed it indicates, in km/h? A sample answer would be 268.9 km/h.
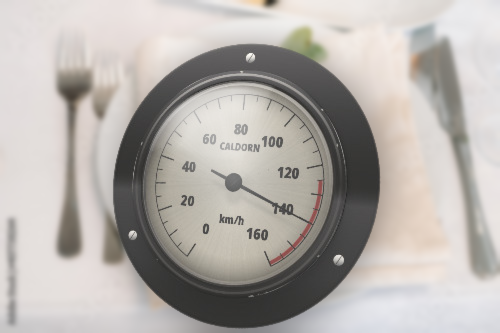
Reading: 140 km/h
